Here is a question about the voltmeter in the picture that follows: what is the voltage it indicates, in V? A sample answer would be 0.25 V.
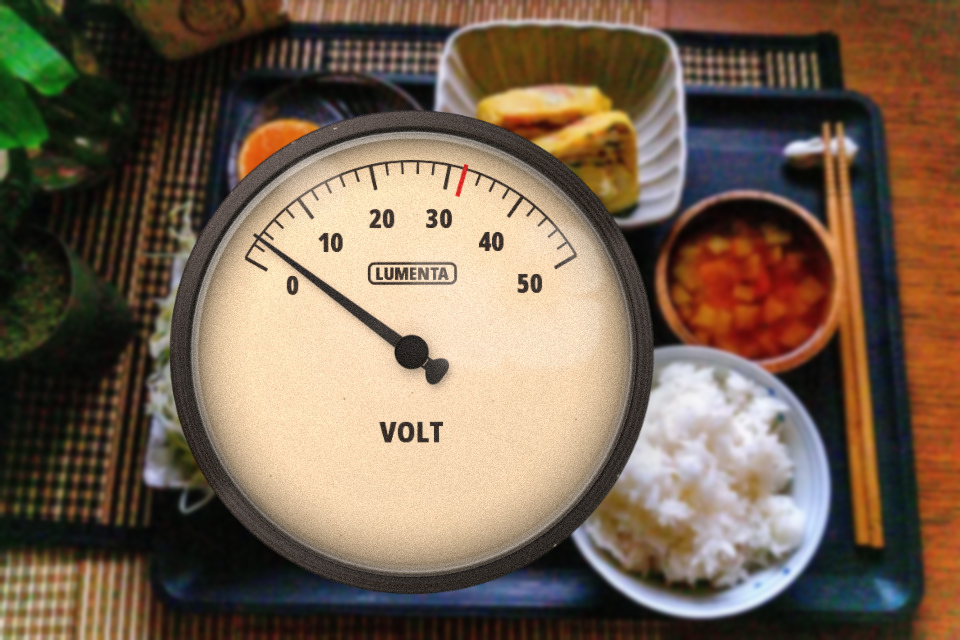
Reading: 3 V
